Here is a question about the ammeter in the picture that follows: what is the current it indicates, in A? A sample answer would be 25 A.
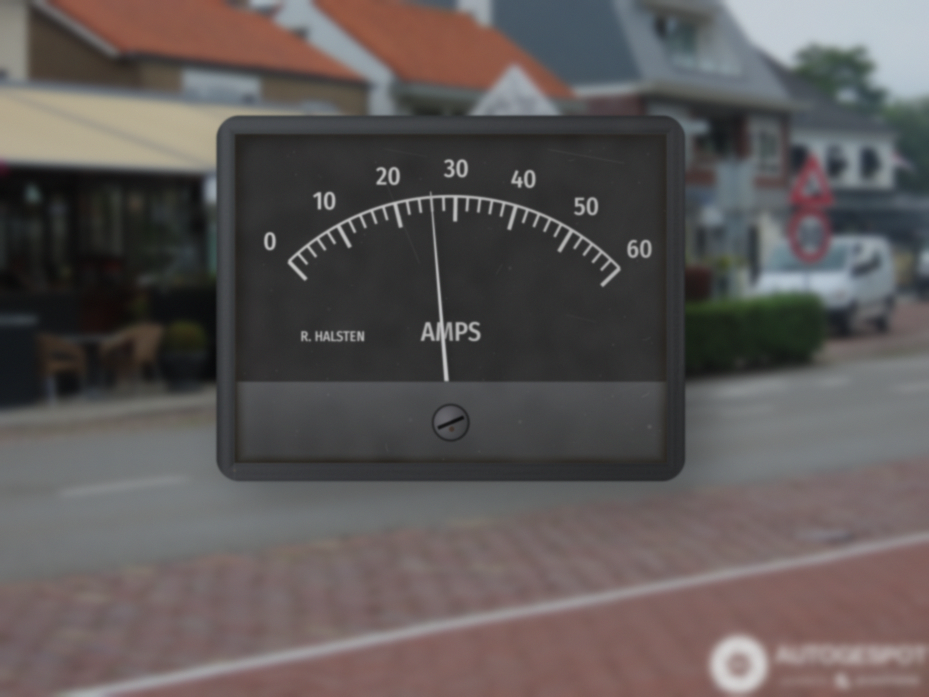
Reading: 26 A
